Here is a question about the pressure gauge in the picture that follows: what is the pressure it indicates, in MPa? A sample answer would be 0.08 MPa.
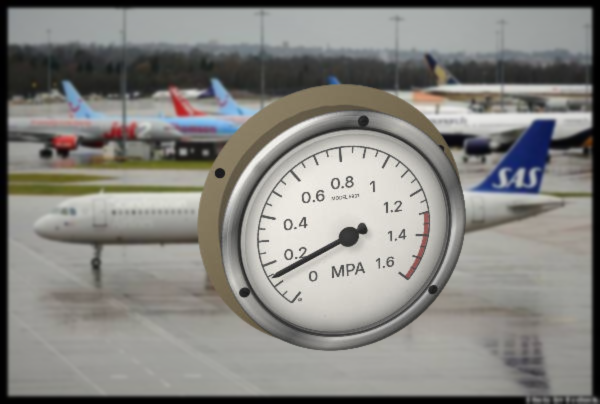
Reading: 0.15 MPa
